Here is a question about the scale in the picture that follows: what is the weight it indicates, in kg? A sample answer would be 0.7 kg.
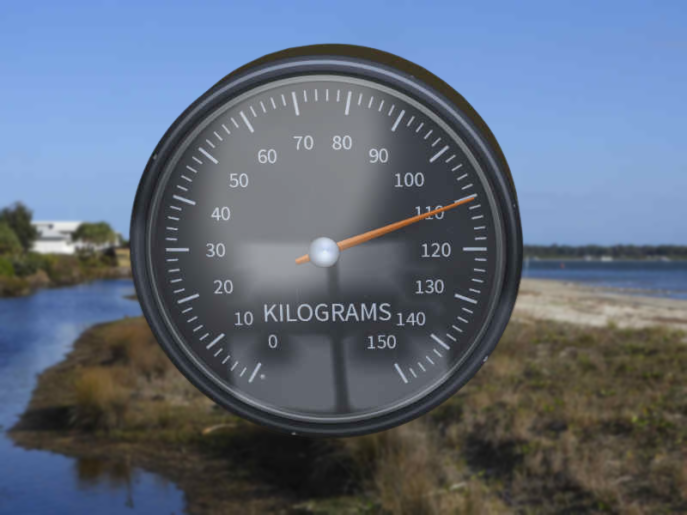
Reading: 110 kg
